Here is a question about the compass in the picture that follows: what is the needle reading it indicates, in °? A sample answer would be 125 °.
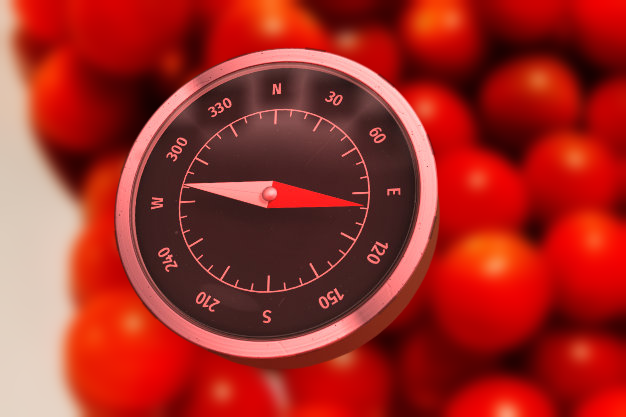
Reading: 100 °
